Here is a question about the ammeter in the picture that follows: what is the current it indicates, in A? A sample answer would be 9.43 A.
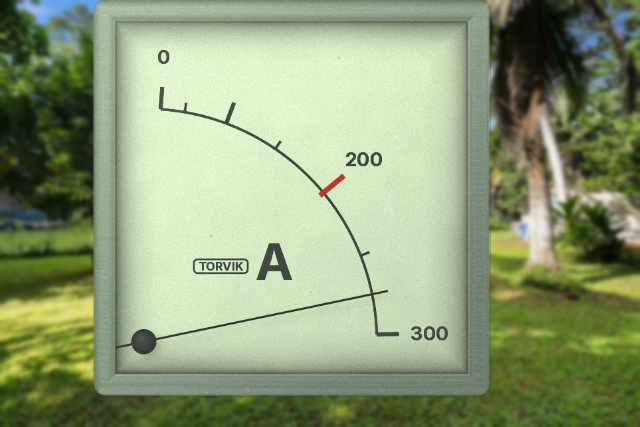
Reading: 275 A
